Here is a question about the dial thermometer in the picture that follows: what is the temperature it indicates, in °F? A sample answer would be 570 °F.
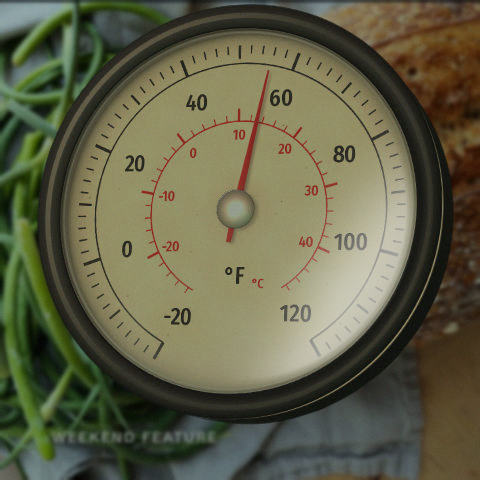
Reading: 56 °F
